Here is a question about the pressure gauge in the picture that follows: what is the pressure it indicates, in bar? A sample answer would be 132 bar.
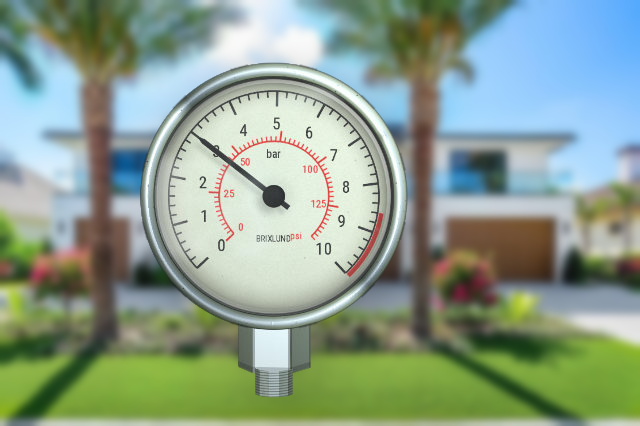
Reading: 3 bar
